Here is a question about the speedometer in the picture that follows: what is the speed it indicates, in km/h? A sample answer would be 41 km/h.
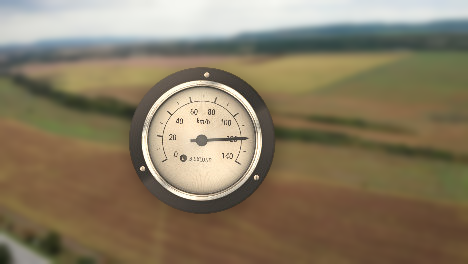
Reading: 120 km/h
